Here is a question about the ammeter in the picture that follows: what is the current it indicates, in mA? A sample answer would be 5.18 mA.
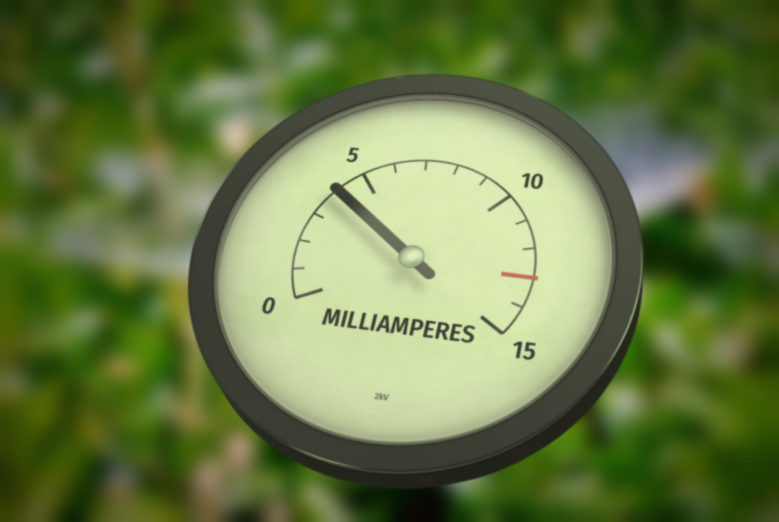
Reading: 4 mA
